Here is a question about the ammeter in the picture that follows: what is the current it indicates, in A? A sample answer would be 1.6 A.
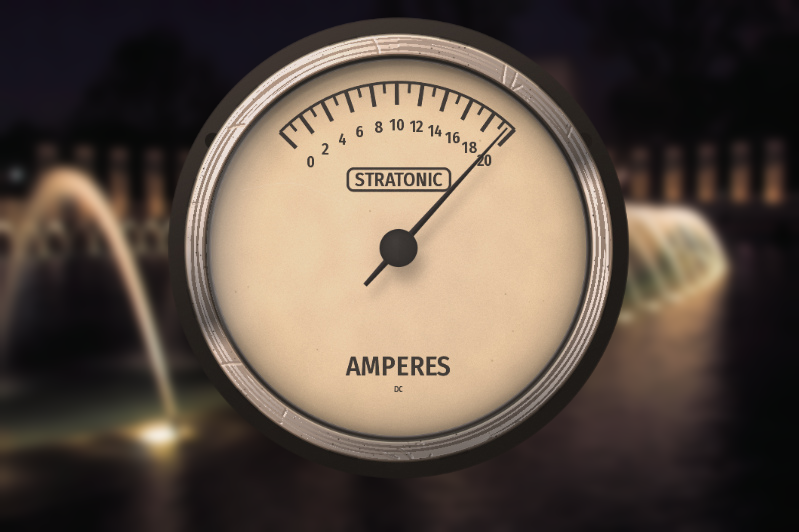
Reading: 19.5 A
